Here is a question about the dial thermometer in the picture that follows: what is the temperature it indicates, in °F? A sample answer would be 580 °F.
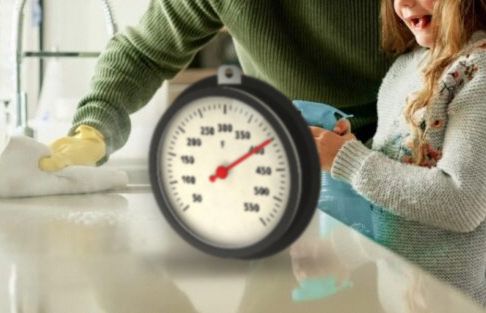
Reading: 400 °F
